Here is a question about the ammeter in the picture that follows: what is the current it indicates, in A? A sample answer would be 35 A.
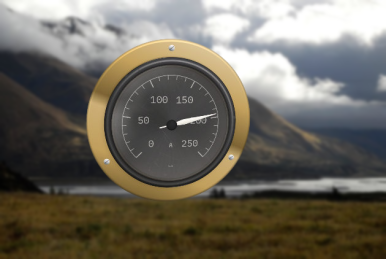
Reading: 195 A
